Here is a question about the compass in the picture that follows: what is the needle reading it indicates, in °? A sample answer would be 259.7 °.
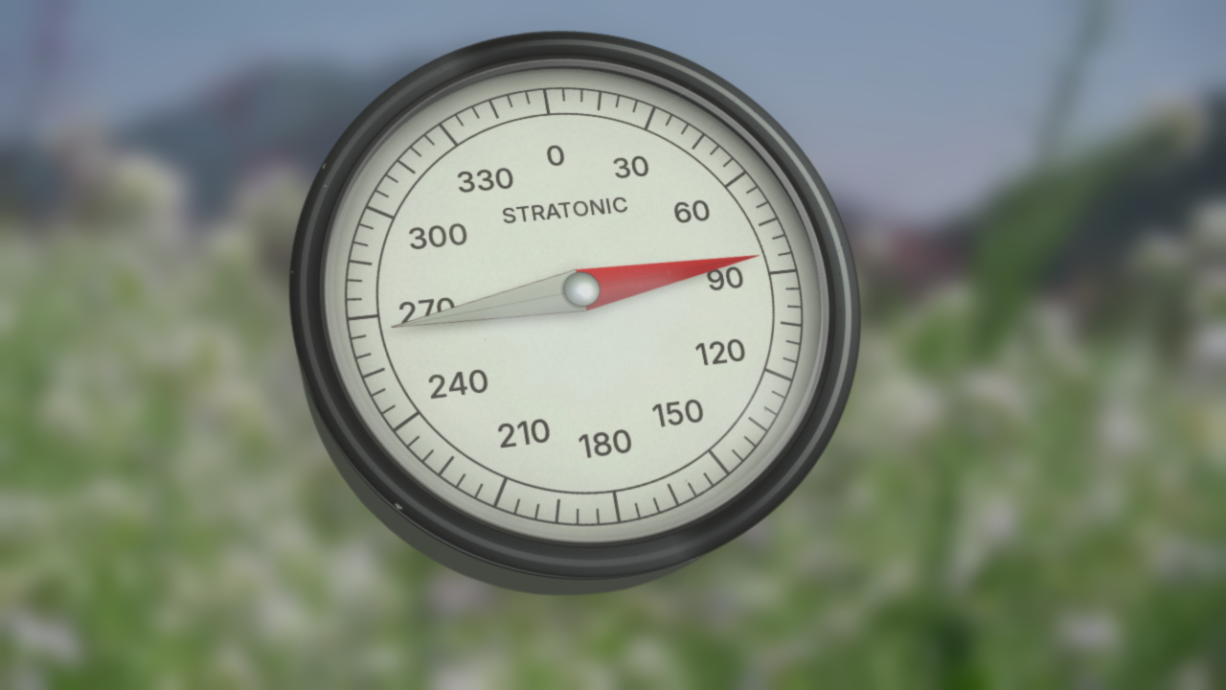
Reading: 85 °
